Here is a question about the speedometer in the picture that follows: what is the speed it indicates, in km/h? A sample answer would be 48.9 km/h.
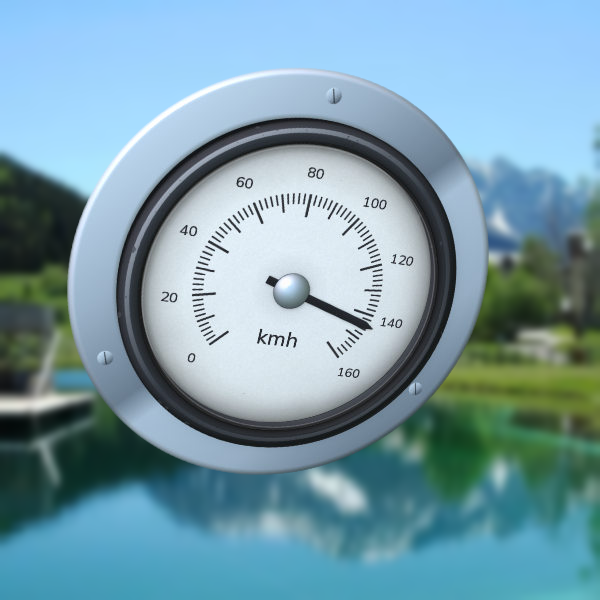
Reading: 144 km/h
